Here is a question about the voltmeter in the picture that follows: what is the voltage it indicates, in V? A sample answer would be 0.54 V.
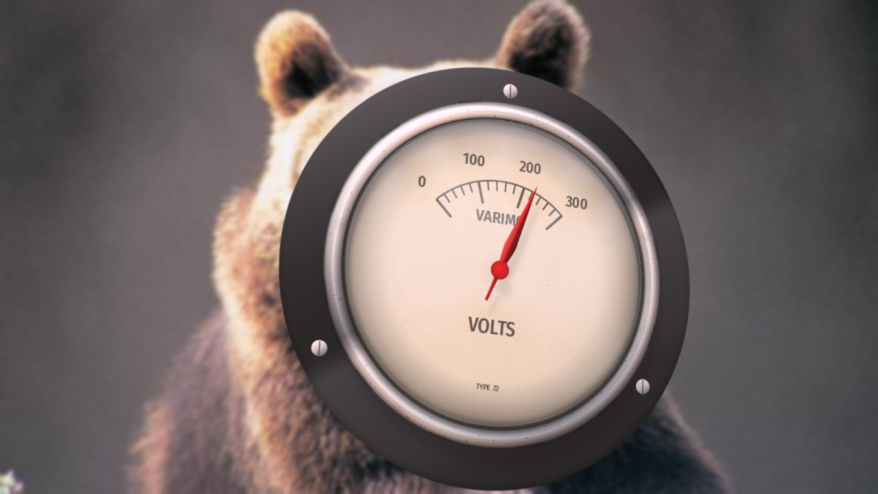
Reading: 220 V
